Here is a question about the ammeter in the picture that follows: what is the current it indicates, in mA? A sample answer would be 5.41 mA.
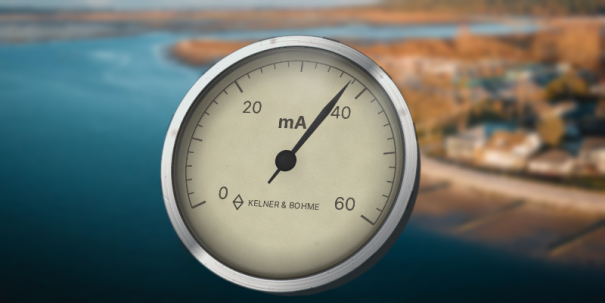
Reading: 38 mA
